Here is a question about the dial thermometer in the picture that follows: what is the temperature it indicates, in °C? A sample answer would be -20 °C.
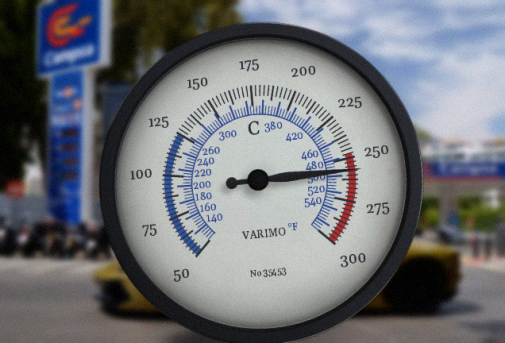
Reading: 257.5 °C
